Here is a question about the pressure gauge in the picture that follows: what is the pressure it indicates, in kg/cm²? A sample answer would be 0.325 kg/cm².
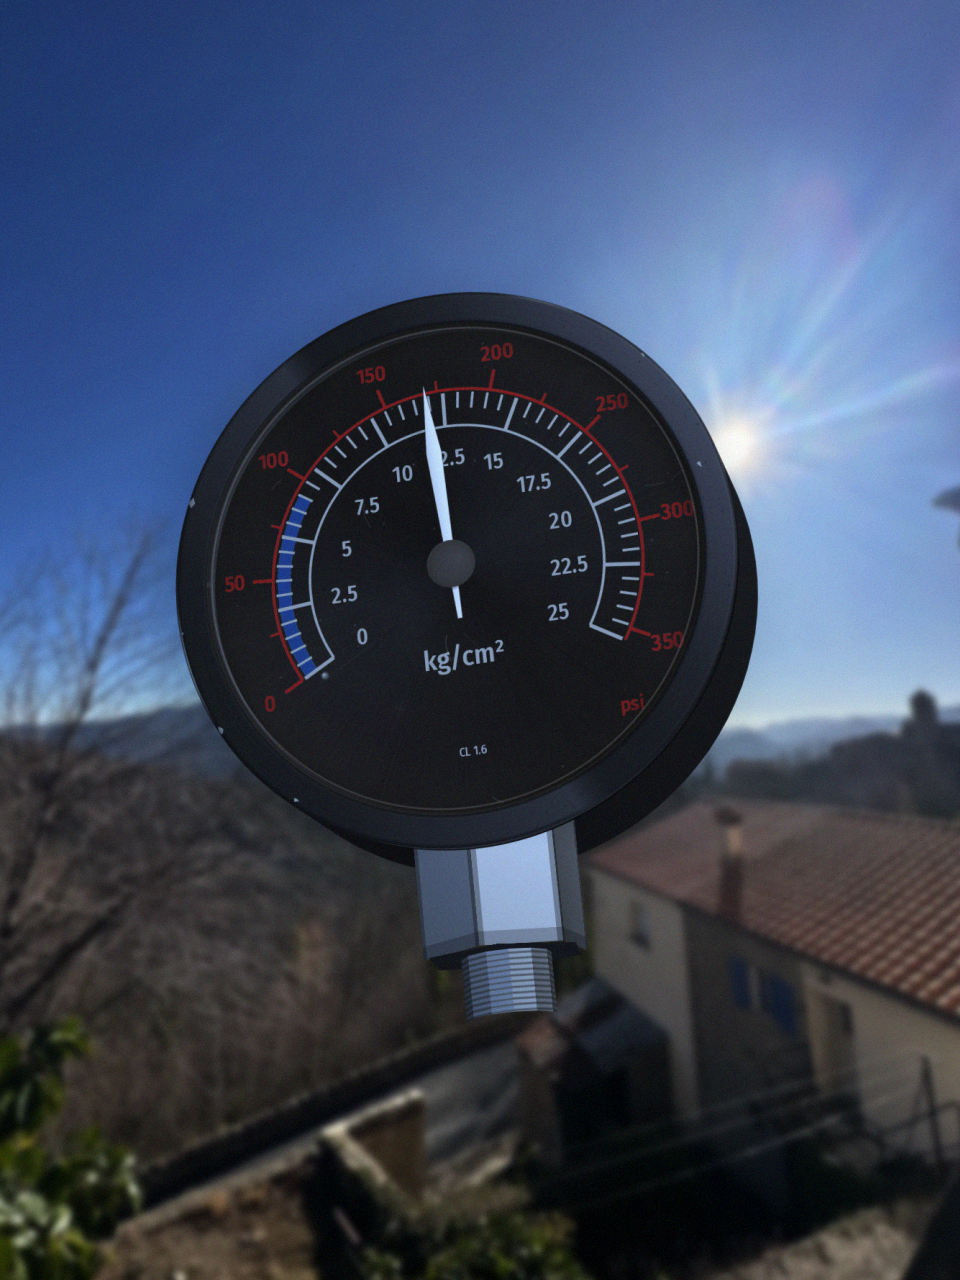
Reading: 12 kg/cm²
